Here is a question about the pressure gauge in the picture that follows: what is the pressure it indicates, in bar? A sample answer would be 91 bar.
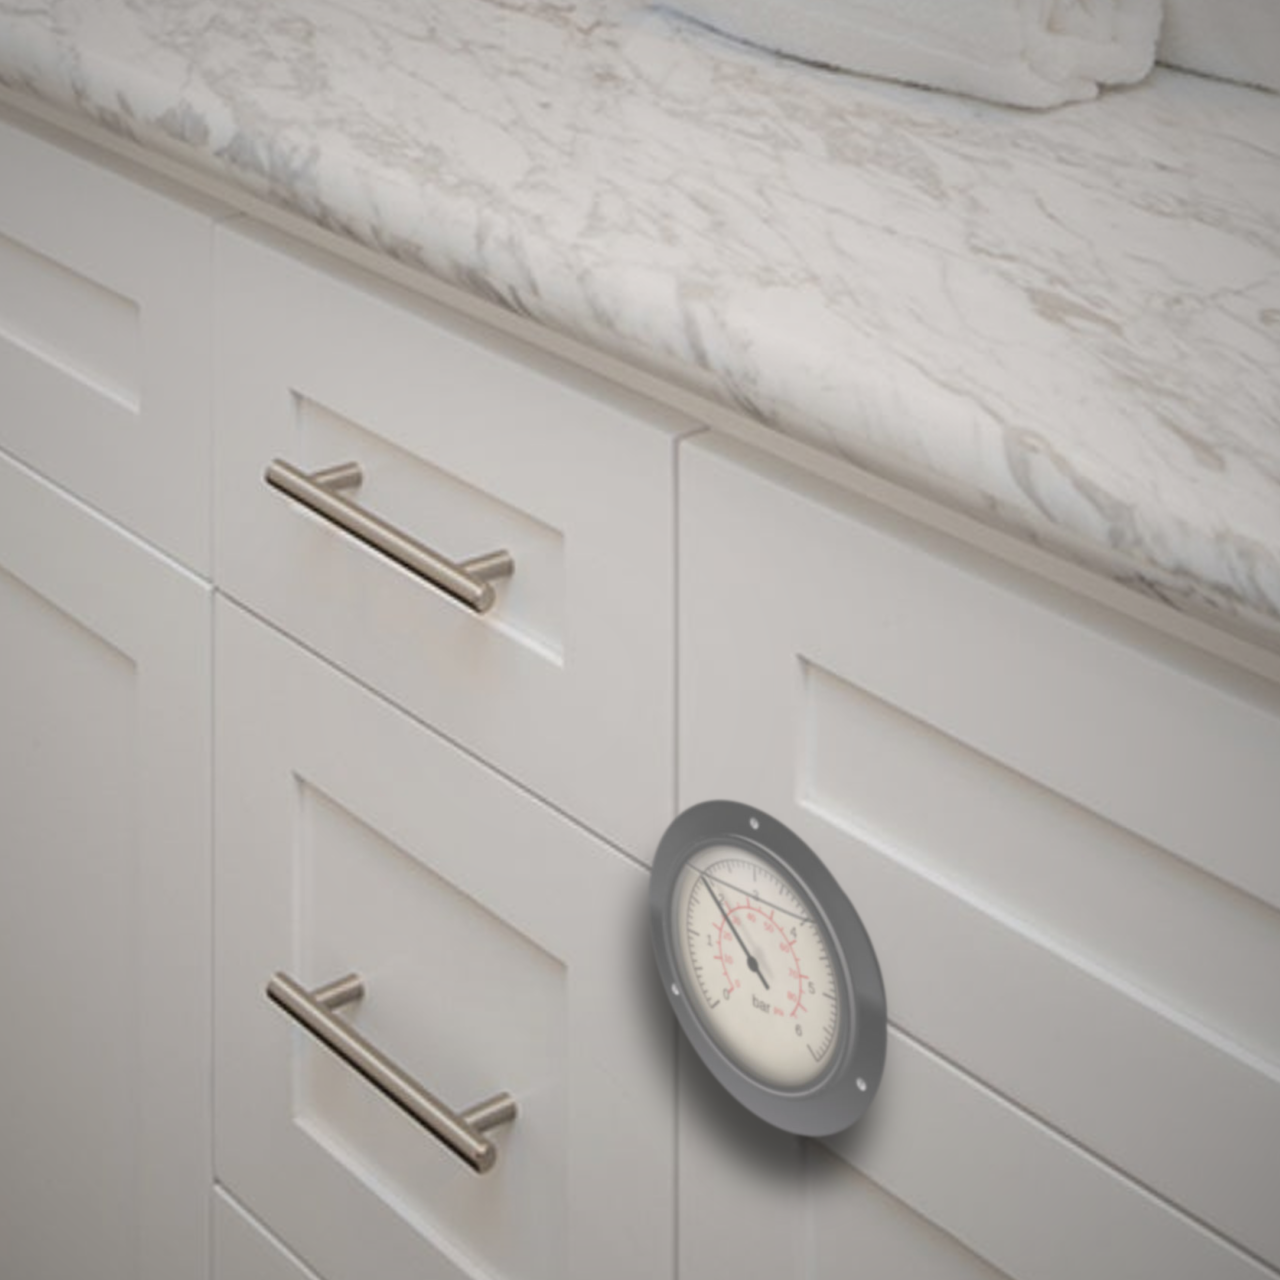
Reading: 2 bar
